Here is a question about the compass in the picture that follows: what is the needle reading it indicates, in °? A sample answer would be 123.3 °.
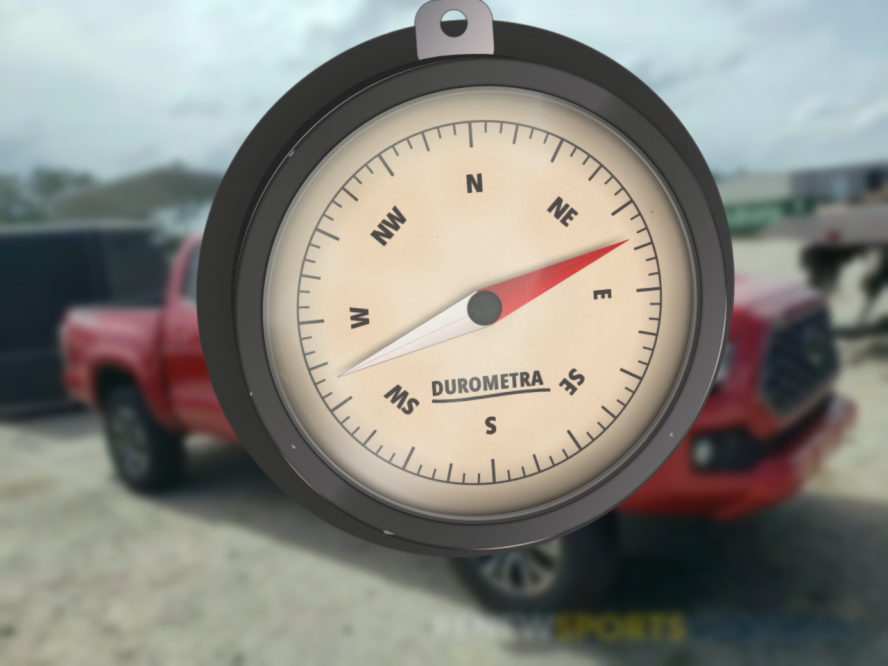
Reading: 70 °
